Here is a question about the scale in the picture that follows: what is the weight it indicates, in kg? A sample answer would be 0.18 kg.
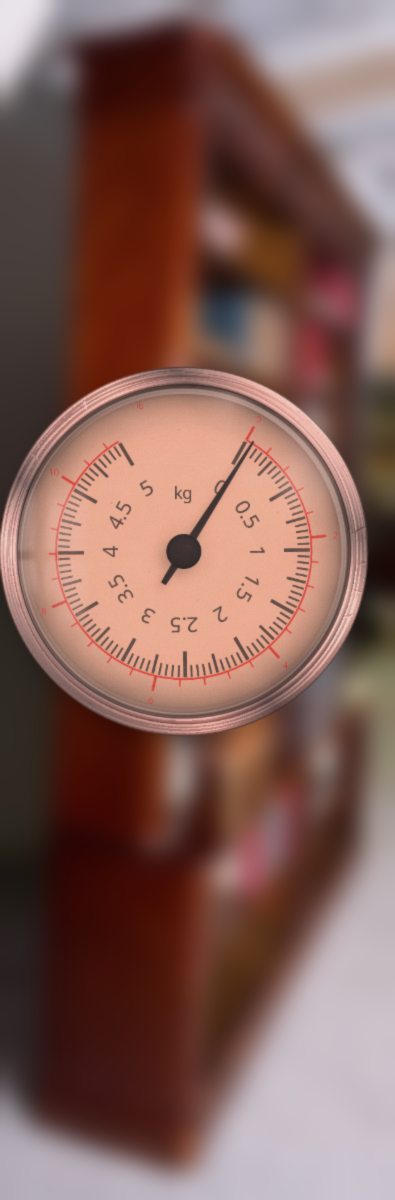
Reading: 0.05 kg
